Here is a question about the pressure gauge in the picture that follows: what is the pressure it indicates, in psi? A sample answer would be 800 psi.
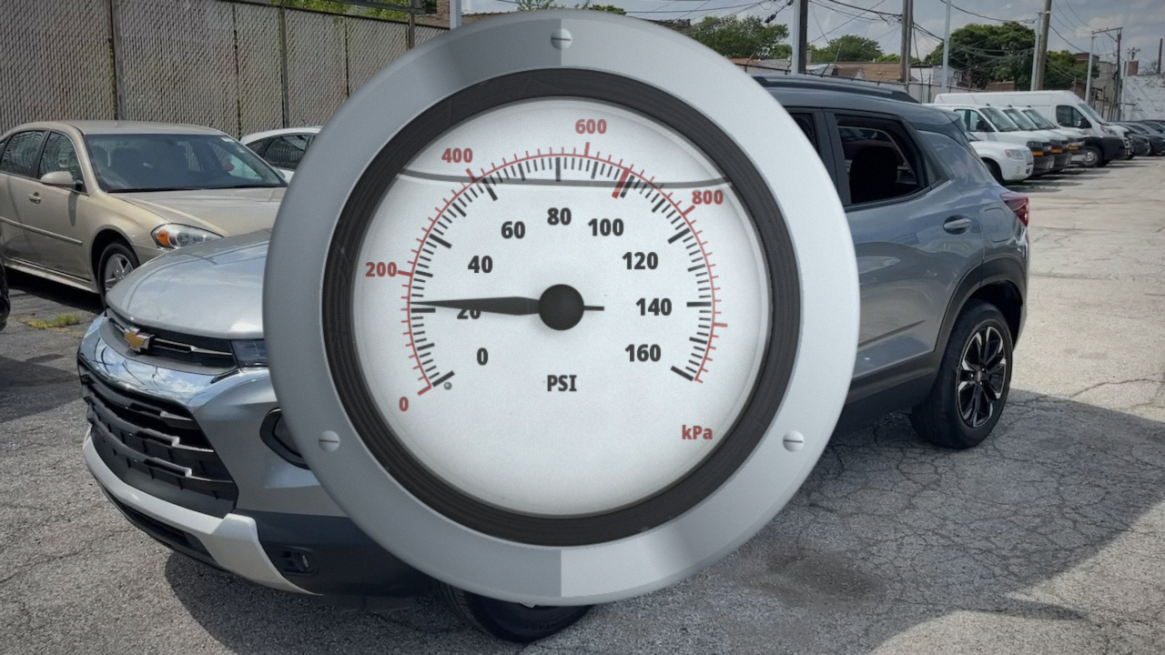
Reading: 22 psi
